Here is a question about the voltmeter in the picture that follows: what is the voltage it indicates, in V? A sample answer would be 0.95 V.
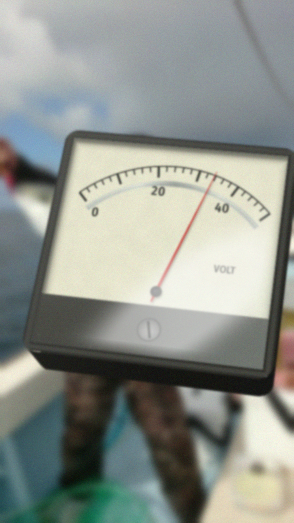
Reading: 34 V
